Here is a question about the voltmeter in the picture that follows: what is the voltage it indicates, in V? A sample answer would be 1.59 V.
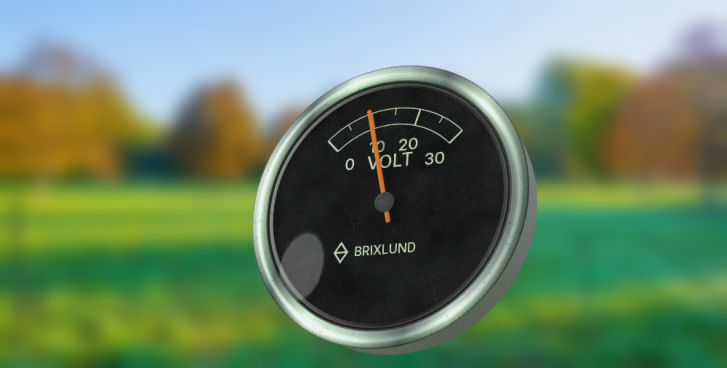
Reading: 10 V
